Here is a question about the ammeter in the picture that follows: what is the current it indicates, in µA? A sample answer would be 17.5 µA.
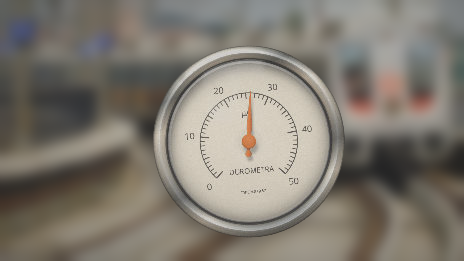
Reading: 26 µA
